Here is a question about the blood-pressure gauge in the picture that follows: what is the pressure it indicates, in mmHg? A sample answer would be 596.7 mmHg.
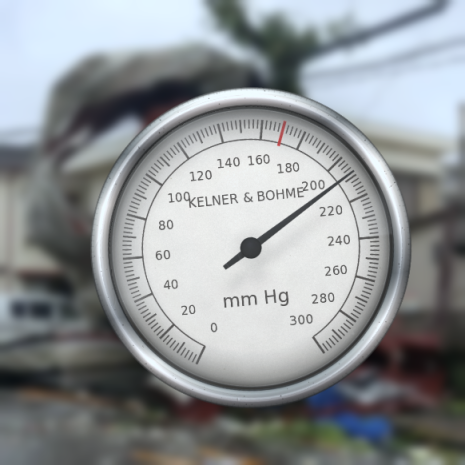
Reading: 208 mmHg
